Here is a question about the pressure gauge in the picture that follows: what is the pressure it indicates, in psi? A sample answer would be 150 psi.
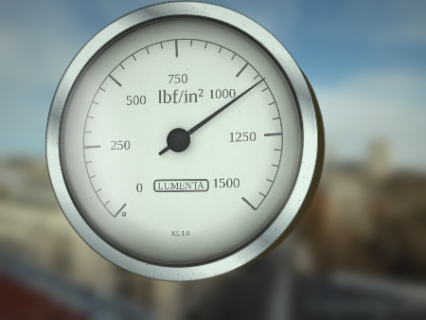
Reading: 1075 psi
